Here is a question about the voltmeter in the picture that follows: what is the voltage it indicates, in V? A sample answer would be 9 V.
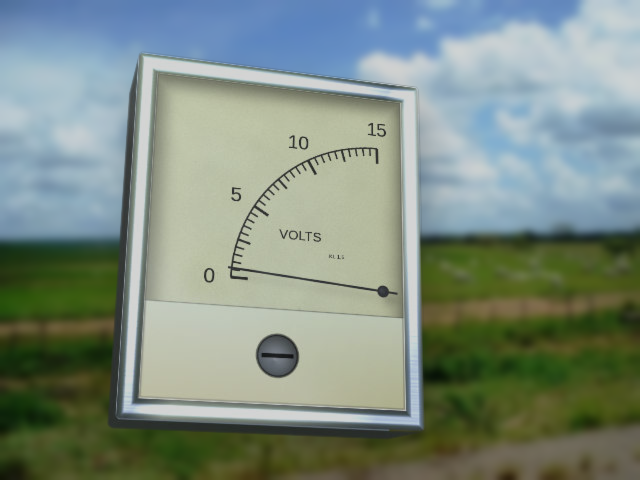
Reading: 0.5 V
